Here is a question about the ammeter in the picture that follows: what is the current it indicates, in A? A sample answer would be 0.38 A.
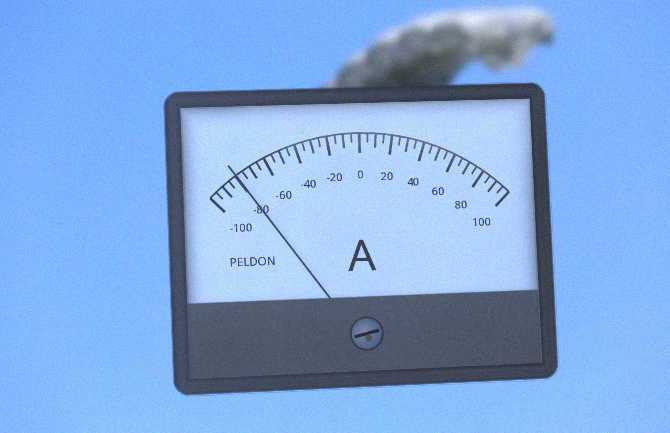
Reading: -80 A
